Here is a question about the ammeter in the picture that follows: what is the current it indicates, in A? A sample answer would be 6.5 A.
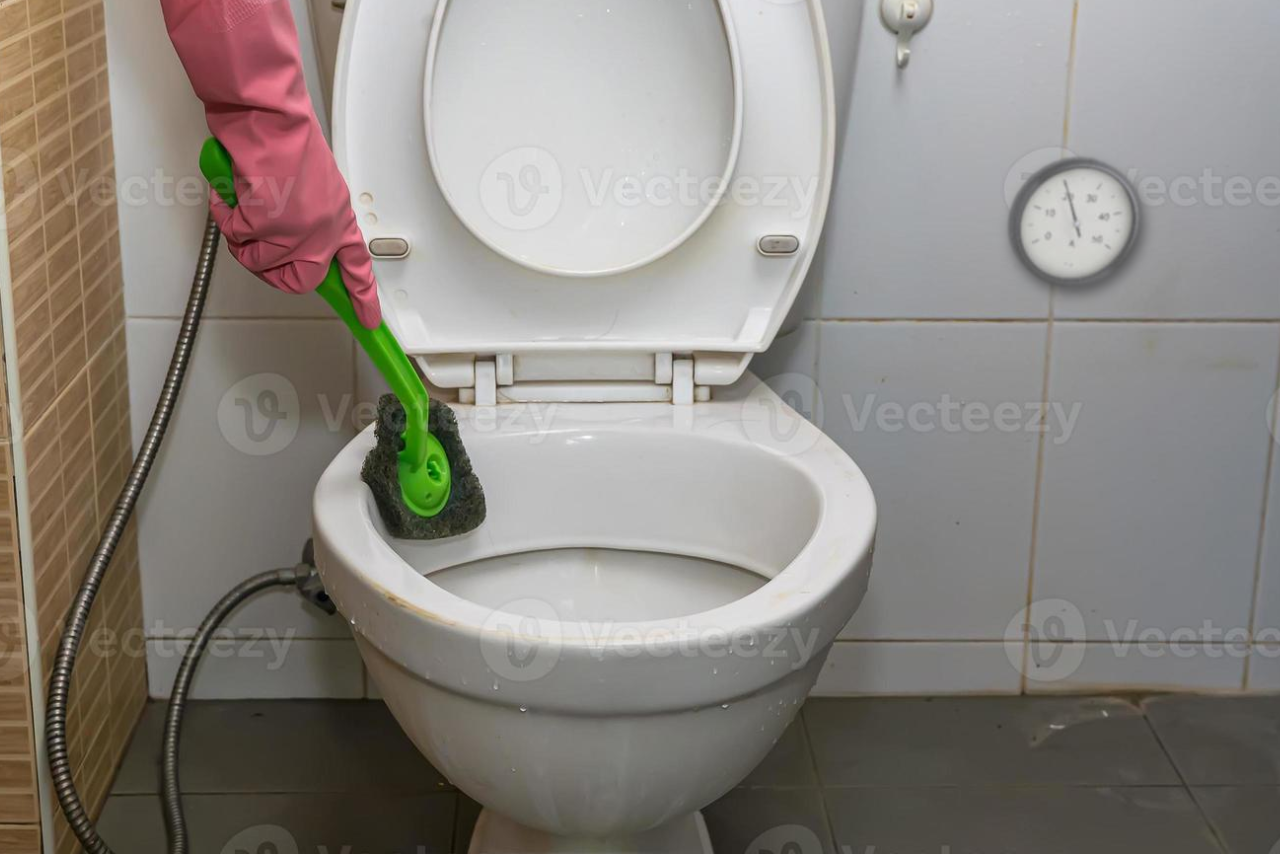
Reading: 20 A
